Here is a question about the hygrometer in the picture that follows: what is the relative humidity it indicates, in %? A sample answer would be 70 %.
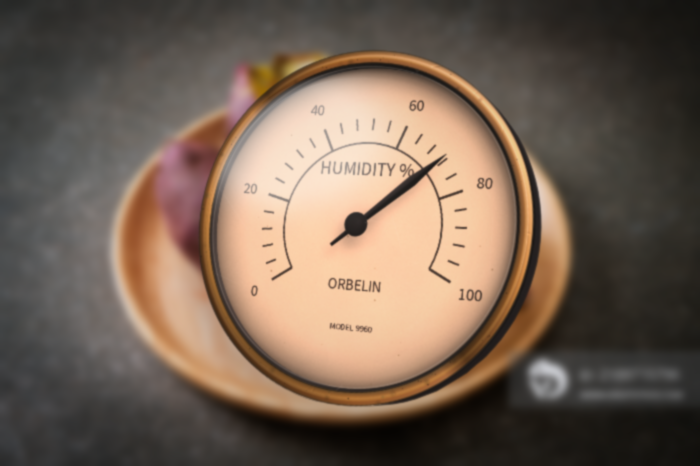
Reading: 72 %
